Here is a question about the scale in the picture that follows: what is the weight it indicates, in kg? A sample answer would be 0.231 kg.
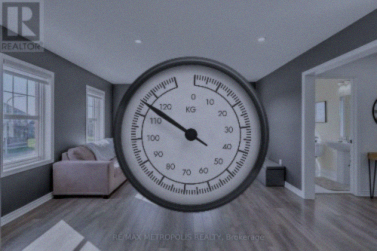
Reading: 115 kg
